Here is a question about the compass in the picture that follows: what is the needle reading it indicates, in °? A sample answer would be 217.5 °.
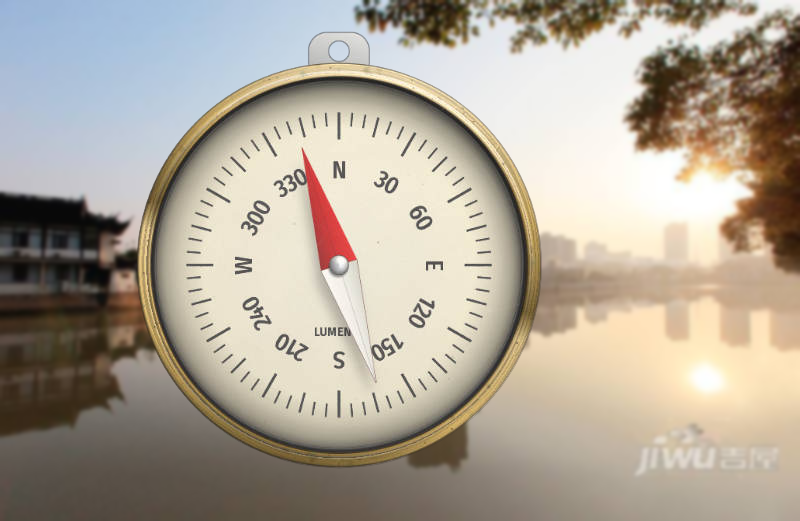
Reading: 342.5 °
